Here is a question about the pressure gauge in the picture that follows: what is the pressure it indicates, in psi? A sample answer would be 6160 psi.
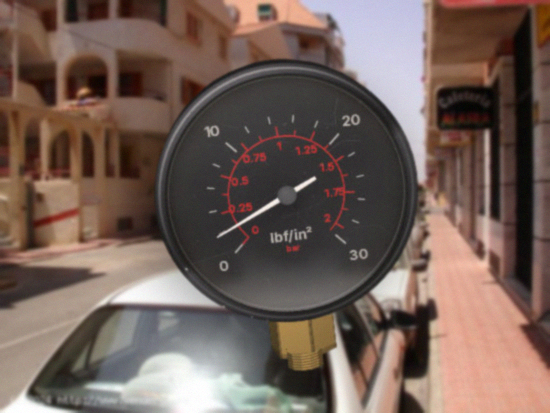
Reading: 2 psi
